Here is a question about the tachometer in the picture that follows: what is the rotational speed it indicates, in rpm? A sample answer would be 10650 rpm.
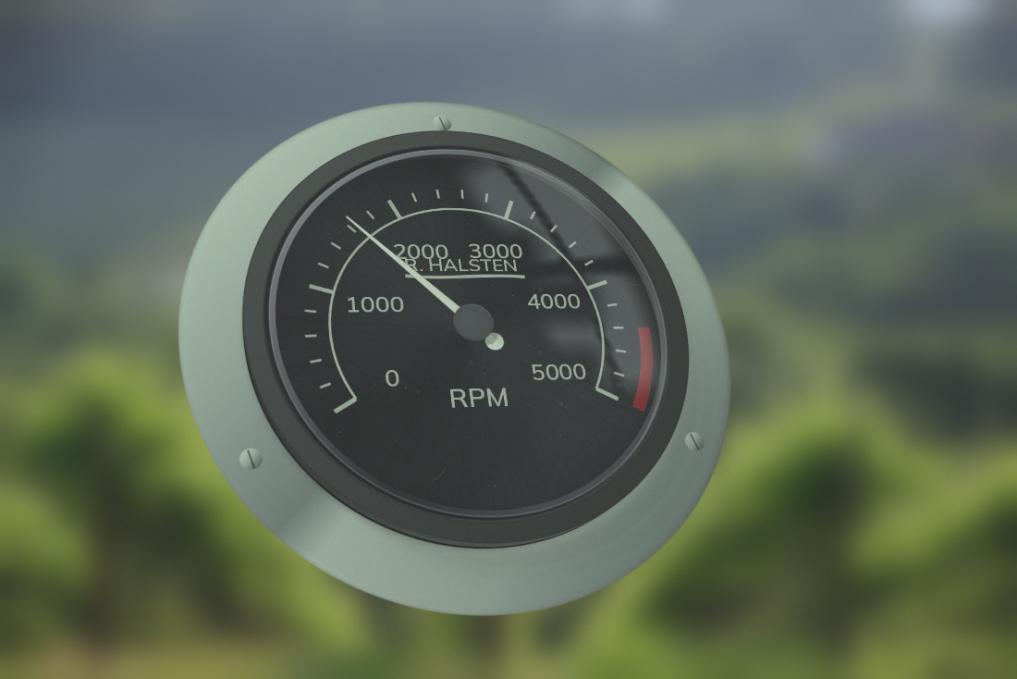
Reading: 1600 rpm
